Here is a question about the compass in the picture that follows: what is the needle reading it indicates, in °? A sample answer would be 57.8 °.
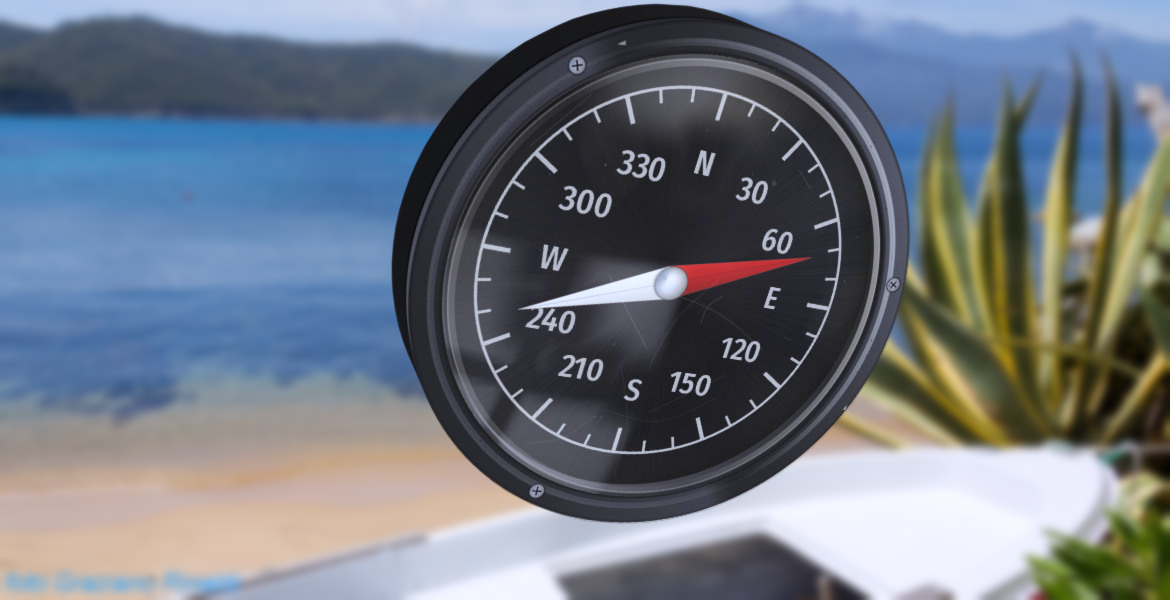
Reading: 70 °
